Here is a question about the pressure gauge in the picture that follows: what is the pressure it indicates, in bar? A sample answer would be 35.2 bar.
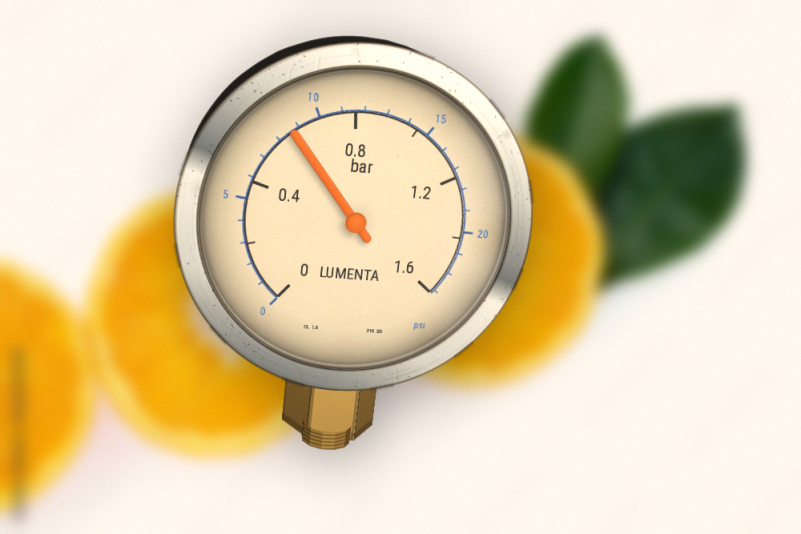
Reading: 0.6 bar
